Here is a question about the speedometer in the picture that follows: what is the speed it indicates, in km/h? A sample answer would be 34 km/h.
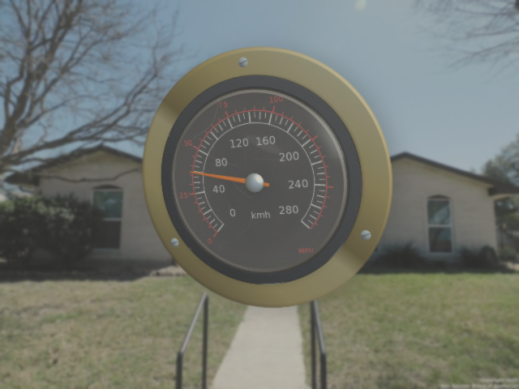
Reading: 60 km/h
